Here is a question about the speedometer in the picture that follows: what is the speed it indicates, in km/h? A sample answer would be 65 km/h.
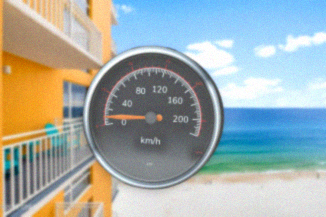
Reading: 10 km/h
